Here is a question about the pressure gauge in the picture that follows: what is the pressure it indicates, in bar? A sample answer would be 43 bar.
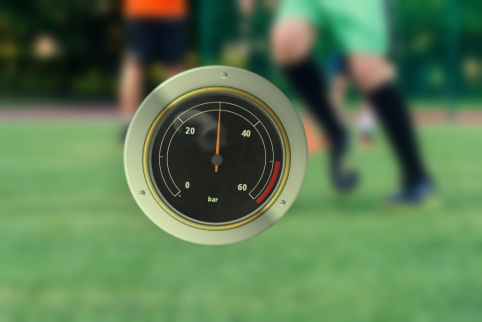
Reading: 30 bar
